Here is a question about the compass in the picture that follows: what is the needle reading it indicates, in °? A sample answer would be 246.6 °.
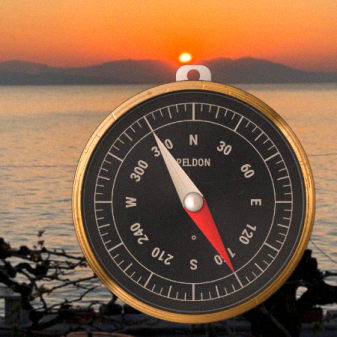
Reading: 150 °
